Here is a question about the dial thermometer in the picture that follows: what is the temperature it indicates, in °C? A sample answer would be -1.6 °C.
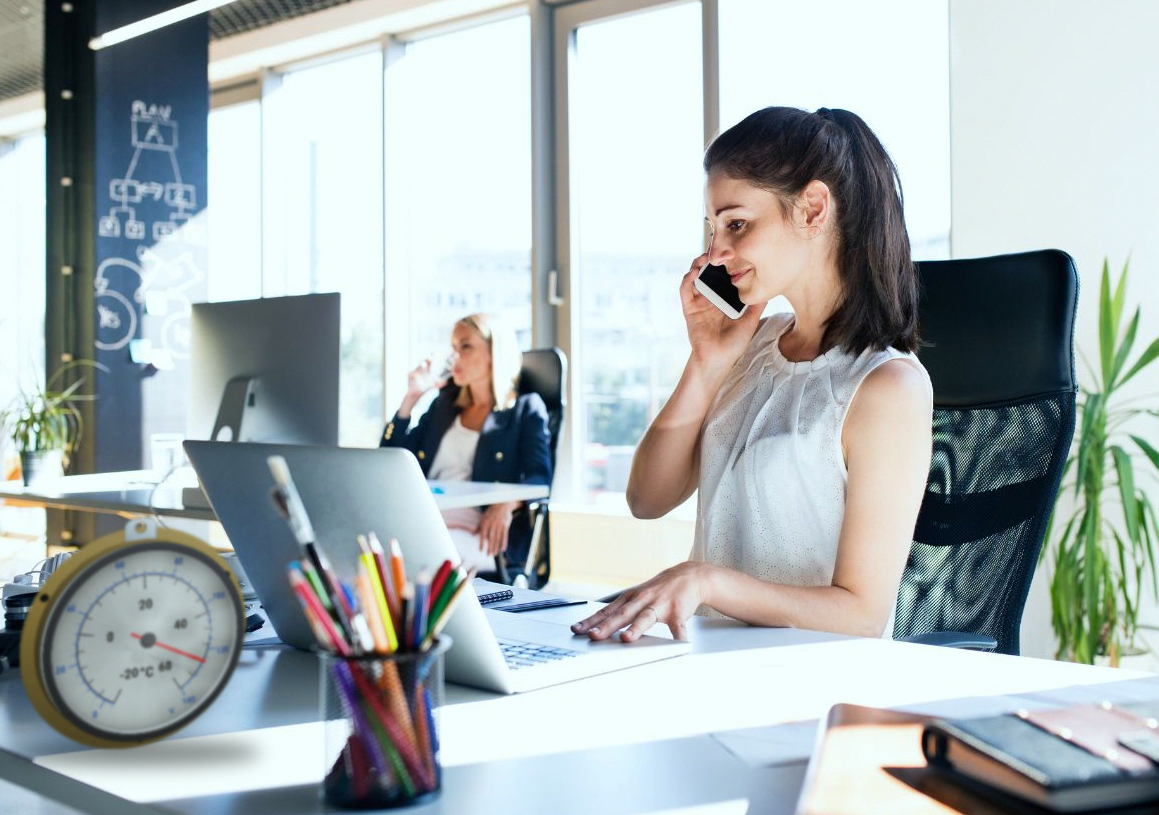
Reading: 52 °C
